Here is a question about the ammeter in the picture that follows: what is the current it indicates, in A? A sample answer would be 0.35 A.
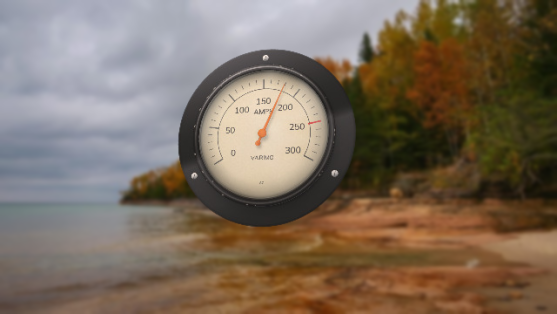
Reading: 180 A
